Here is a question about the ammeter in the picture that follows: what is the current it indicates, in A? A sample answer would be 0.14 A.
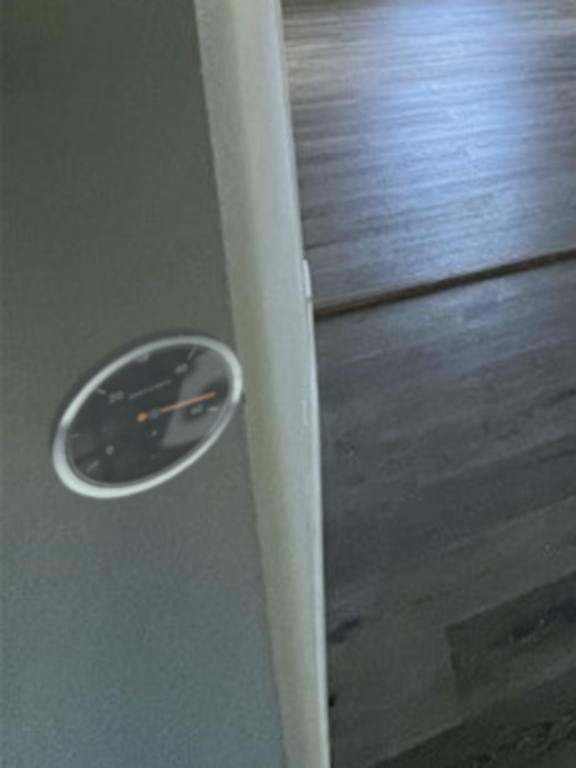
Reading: 55 A
